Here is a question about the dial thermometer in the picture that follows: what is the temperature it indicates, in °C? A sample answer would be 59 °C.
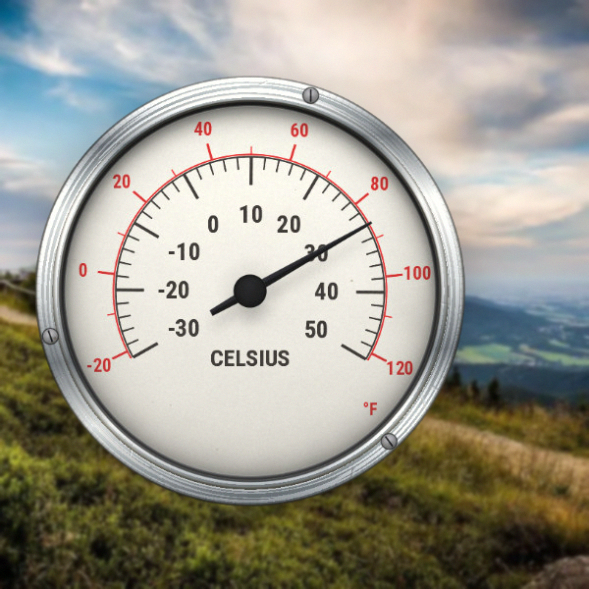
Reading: 30 °C
